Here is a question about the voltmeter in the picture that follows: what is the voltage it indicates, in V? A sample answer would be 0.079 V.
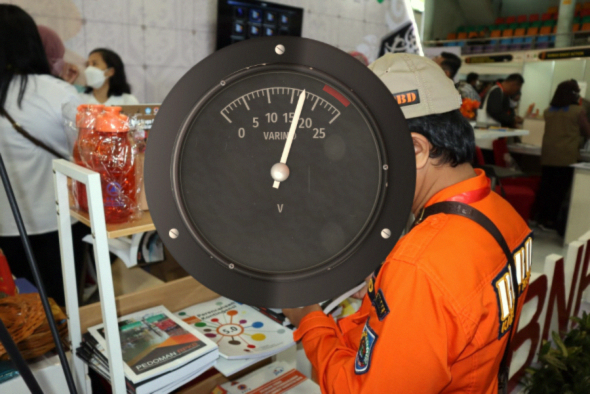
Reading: 17 V
